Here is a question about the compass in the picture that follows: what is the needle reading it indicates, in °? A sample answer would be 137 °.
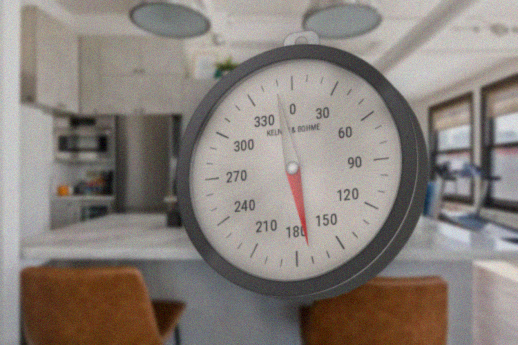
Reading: 170 °
